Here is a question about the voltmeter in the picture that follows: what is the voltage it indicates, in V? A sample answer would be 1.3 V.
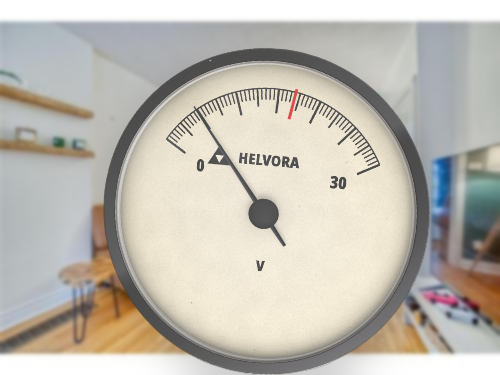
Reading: 5 V
